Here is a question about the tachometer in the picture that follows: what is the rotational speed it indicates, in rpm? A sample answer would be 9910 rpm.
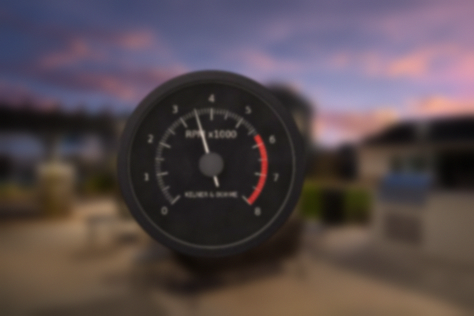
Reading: 3500 rpm
